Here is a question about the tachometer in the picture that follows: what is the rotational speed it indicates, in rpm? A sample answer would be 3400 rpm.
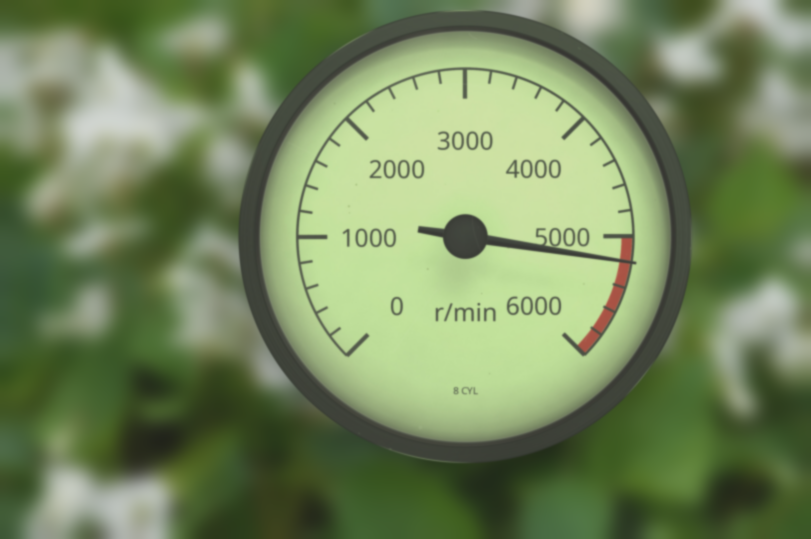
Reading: 5200 rpm
